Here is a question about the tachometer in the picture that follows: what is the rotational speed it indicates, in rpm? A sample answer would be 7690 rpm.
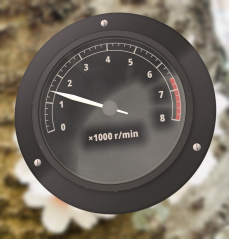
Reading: 1400 rpm
